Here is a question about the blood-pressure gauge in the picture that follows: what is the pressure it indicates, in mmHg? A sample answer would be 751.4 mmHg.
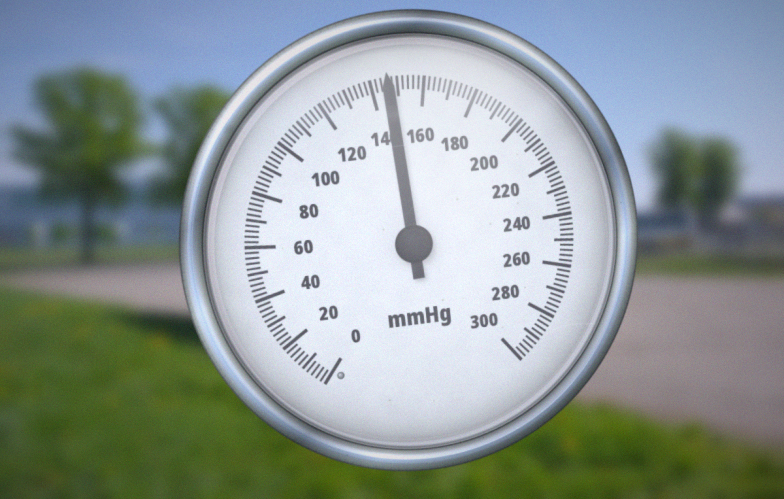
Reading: 146 mmHg
